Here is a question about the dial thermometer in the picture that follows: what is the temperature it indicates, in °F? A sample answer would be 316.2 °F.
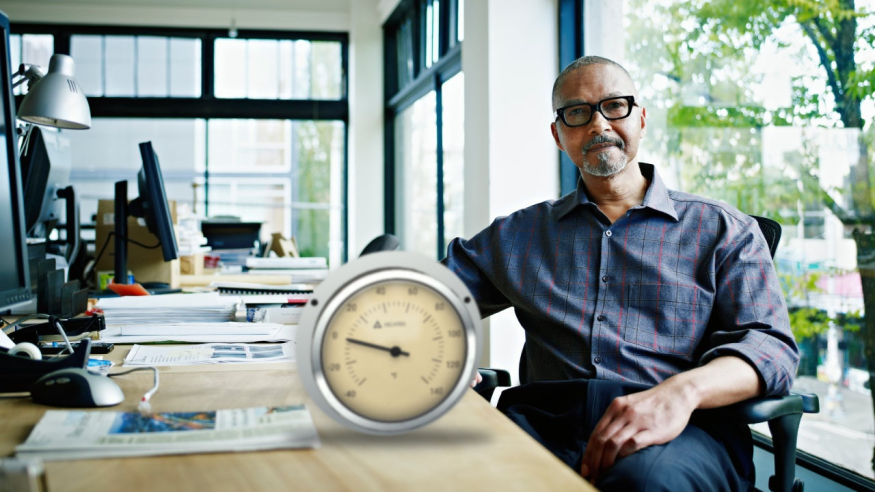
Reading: 0 °F
